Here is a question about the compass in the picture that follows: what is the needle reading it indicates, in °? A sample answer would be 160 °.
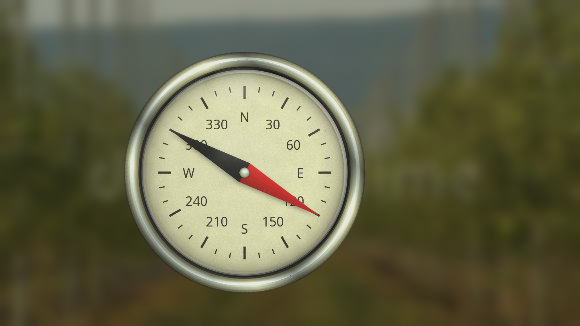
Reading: 120 °
